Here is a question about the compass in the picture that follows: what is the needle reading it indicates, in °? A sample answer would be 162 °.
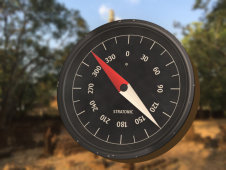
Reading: 315 °
